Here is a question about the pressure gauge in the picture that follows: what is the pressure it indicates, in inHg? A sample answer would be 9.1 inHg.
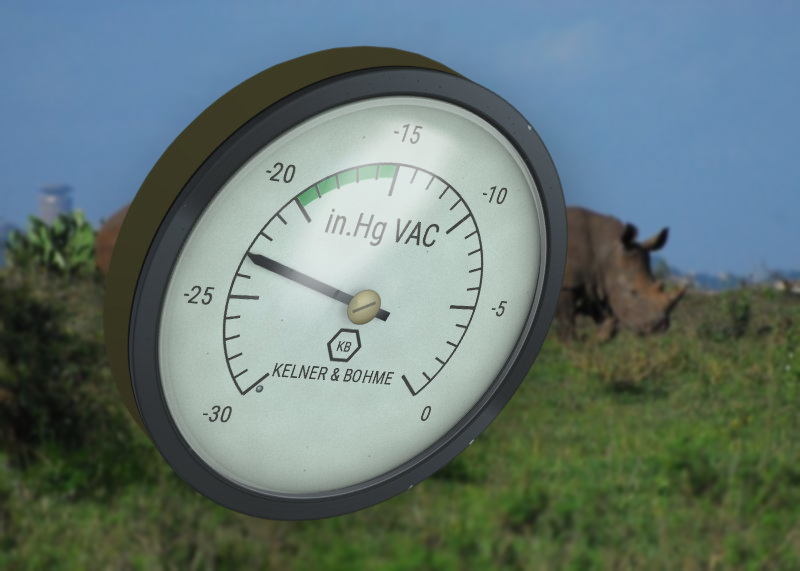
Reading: -23 inHg
